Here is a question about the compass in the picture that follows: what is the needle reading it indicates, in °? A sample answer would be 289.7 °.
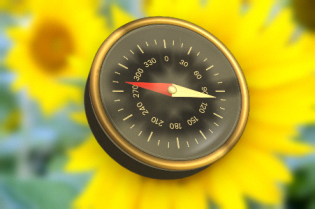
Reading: 280 °
